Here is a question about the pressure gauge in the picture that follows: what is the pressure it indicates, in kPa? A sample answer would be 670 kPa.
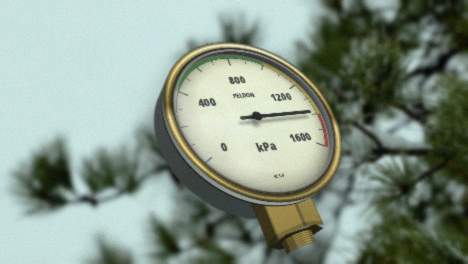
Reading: 1400 kPa
